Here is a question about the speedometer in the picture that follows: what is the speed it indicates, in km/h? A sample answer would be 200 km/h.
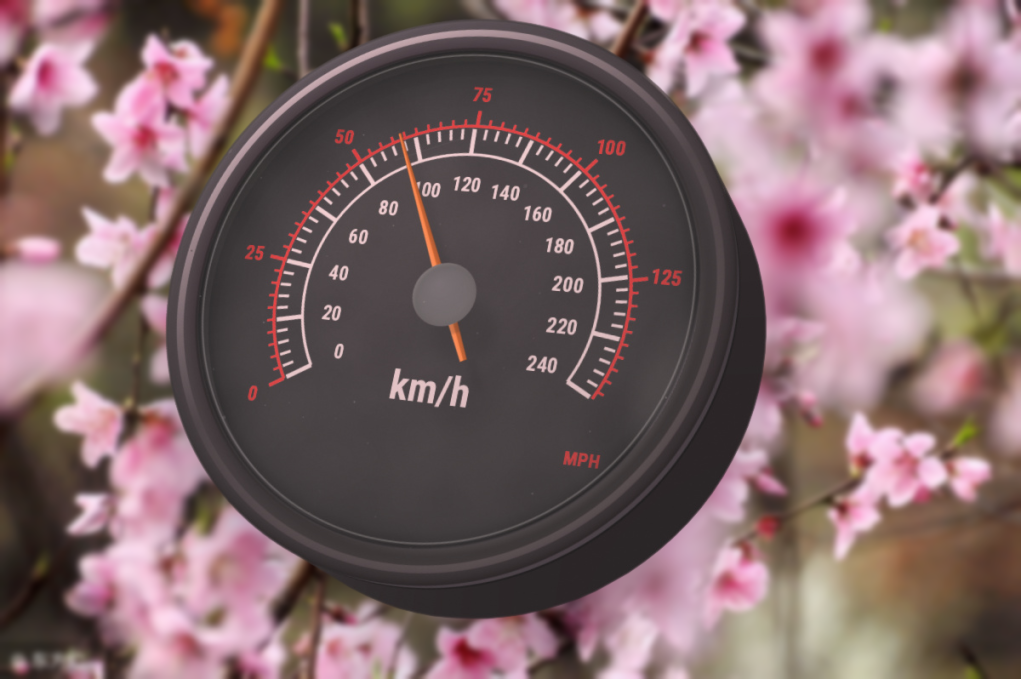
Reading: 96 km/h
